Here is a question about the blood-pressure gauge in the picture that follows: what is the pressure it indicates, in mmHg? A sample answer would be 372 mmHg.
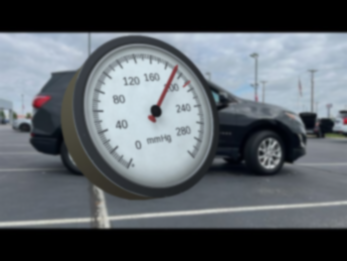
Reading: 190 mmHg
